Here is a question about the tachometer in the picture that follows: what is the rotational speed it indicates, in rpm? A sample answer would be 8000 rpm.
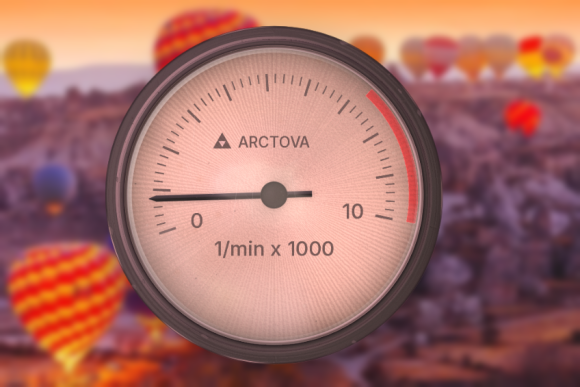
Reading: 800 rpm
